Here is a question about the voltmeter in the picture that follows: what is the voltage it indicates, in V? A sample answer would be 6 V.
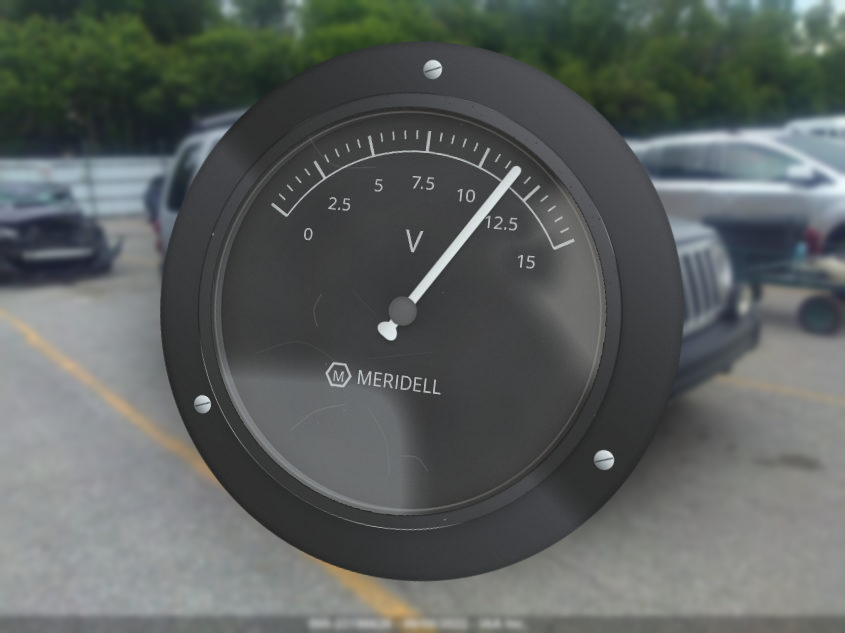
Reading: 11.5 V
